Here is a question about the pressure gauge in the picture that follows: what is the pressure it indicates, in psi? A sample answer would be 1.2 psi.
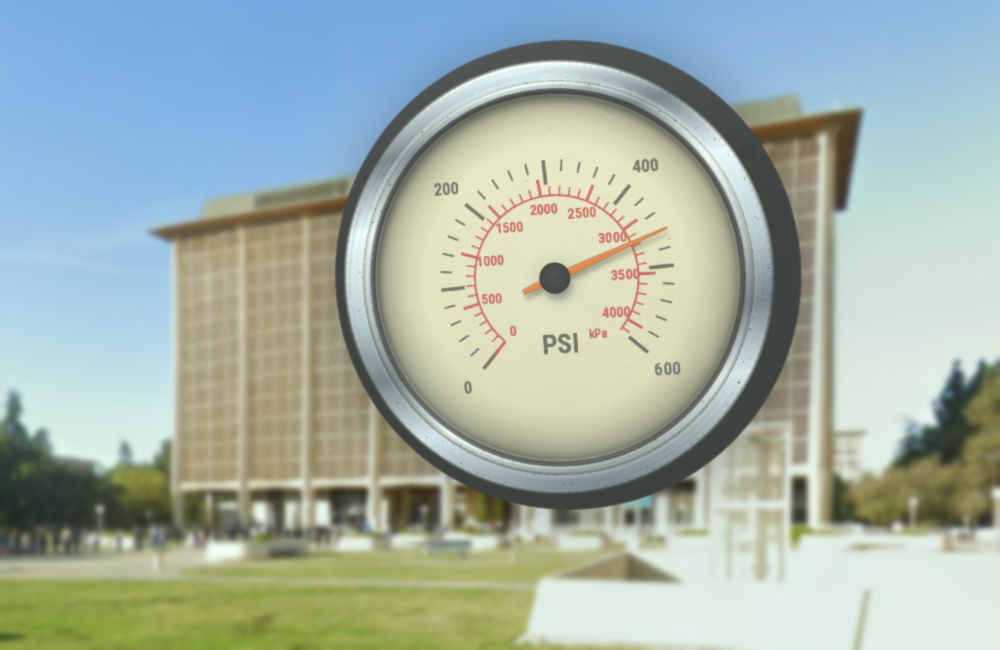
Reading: 460 psi
